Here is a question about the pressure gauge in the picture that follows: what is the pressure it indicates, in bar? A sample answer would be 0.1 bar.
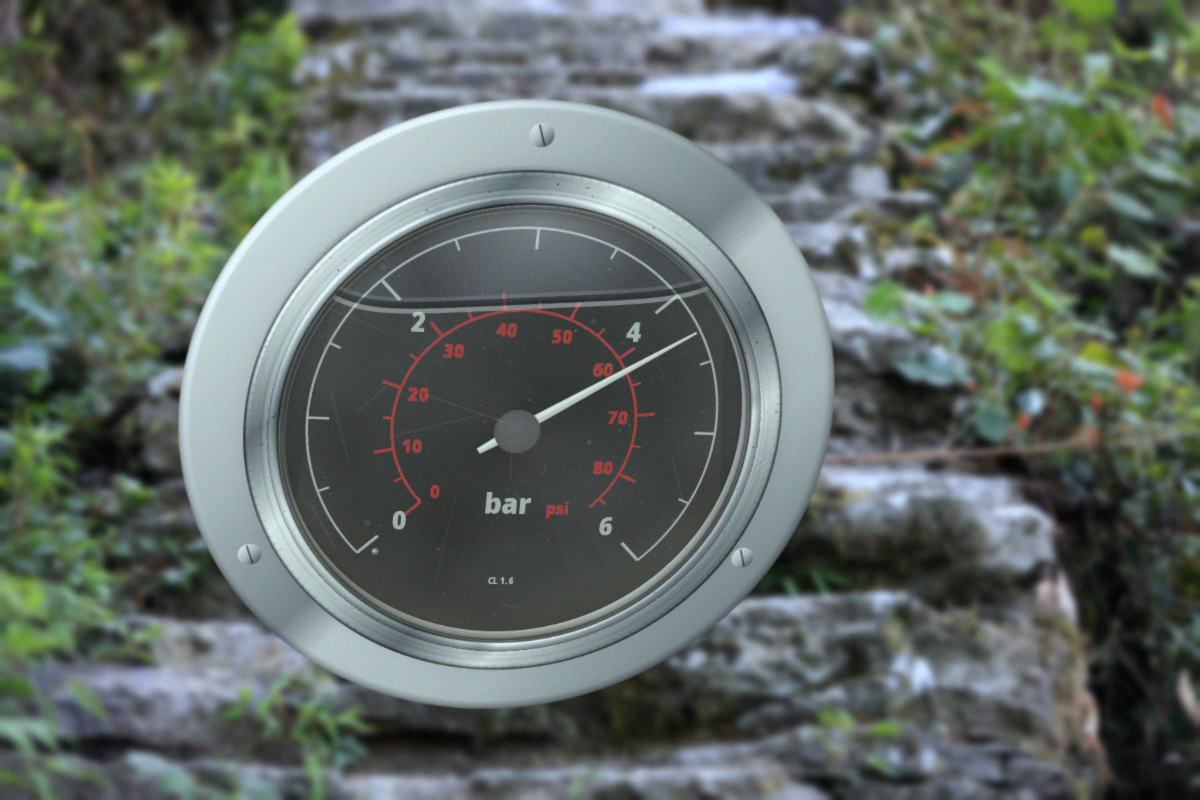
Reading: 4.25 bar
